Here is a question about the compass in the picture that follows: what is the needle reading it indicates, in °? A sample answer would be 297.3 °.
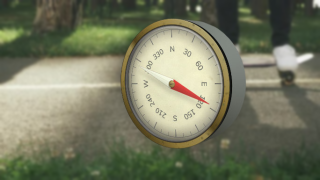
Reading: 115 °
